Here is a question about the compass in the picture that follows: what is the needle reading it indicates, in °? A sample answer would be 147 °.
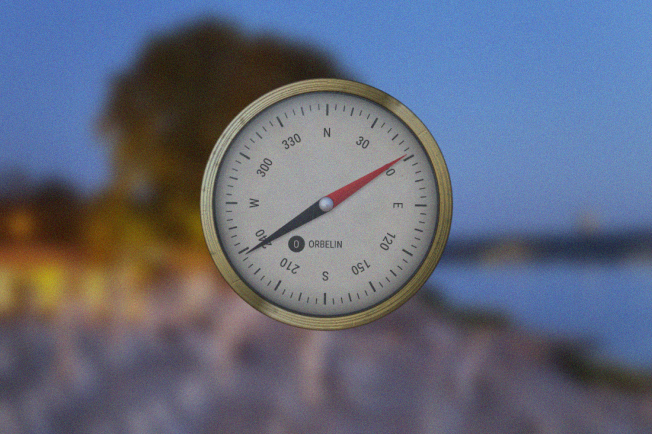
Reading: 57.5 °
